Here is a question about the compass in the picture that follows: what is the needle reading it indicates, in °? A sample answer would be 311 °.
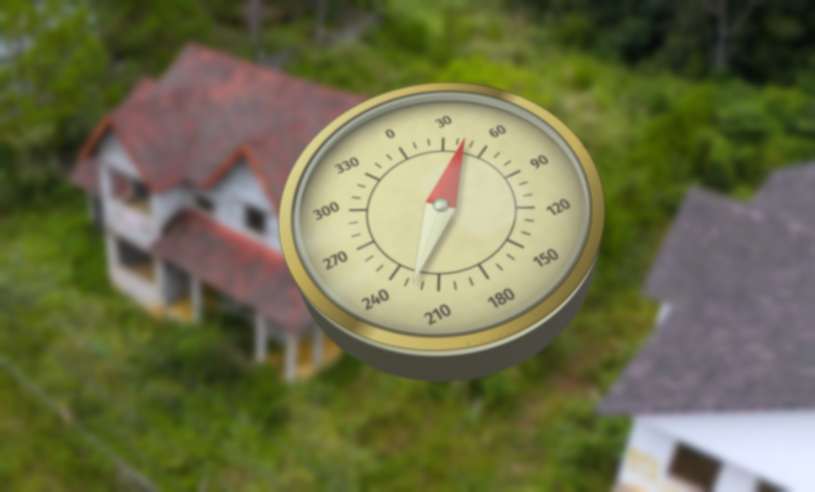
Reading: 45 °
